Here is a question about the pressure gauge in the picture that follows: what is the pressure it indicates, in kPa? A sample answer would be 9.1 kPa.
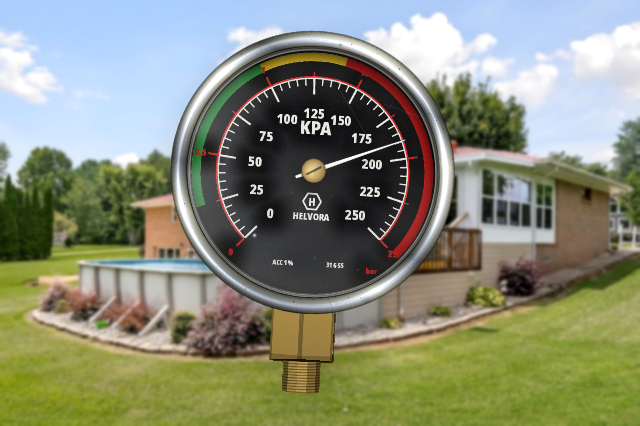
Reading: 190 kPa
